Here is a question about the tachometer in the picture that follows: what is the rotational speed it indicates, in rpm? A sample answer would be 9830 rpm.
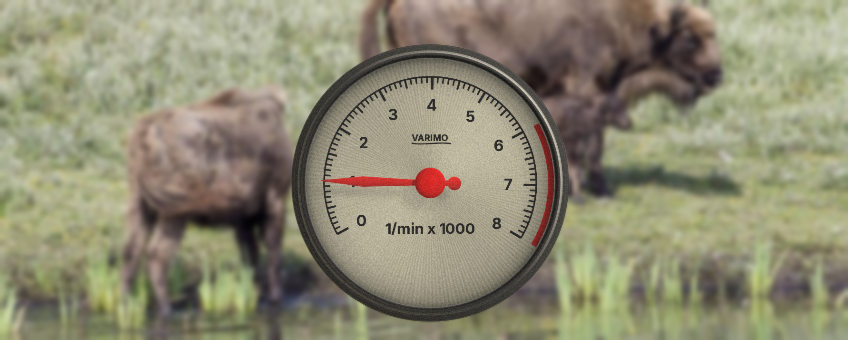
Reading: 1000 rpm
